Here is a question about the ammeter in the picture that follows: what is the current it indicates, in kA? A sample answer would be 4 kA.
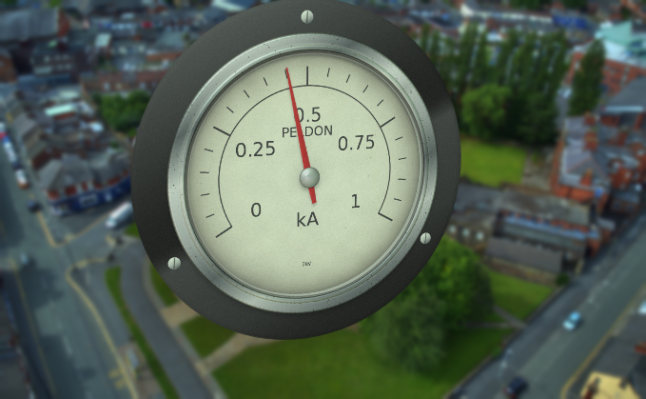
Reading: 0.45 kA
